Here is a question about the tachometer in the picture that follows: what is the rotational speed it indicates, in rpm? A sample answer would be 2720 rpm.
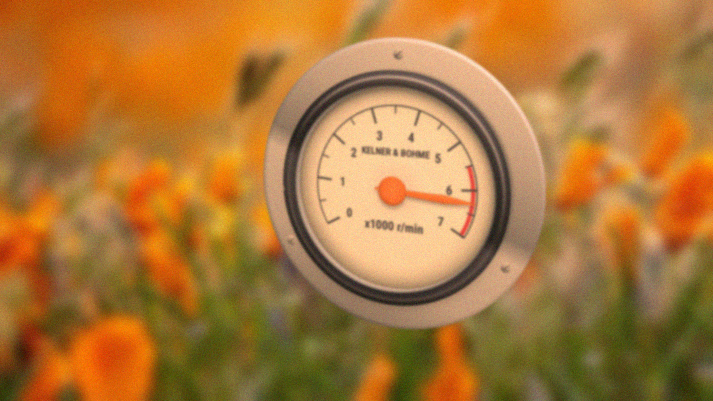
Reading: 6250 rpm
